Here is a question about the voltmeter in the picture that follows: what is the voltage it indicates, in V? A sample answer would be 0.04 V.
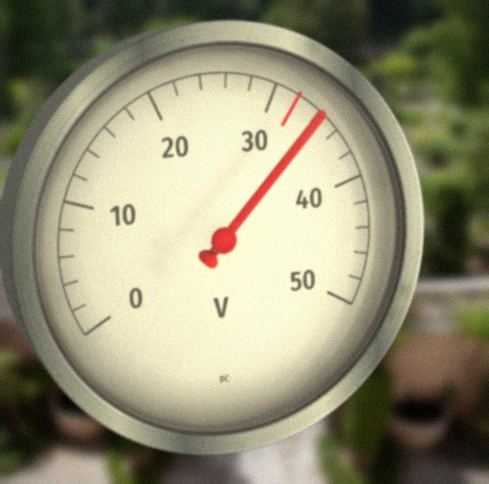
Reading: 34 V
